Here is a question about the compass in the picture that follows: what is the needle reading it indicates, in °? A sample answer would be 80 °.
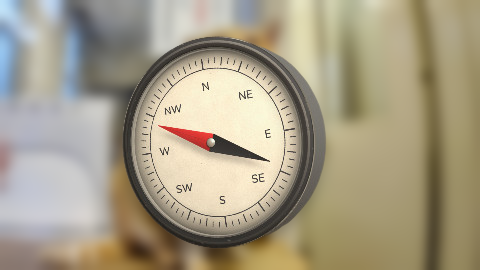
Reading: 295 °
